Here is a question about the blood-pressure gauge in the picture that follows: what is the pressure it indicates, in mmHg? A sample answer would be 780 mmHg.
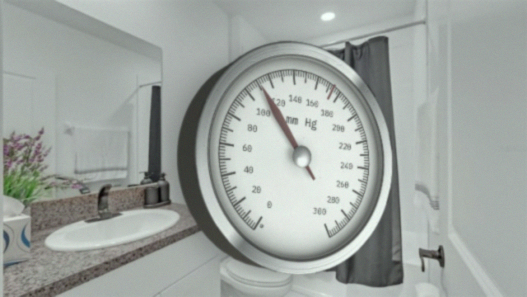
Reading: 110 mmHg
